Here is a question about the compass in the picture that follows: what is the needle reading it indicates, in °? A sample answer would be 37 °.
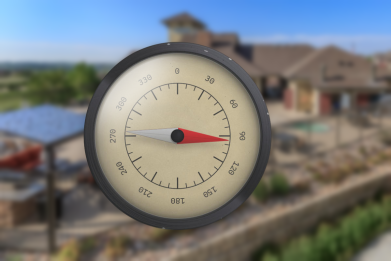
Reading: 95 °
